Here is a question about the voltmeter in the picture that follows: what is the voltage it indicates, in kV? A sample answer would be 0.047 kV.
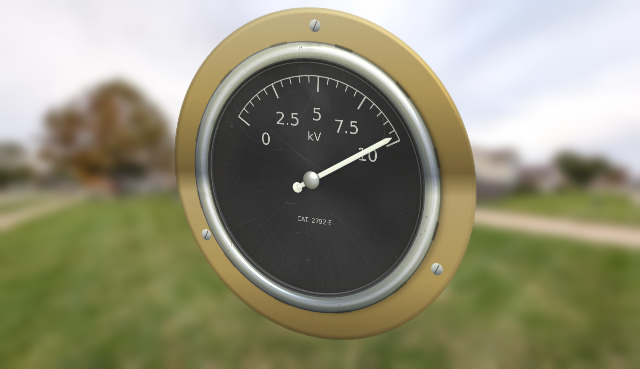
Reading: 9.75 kV
